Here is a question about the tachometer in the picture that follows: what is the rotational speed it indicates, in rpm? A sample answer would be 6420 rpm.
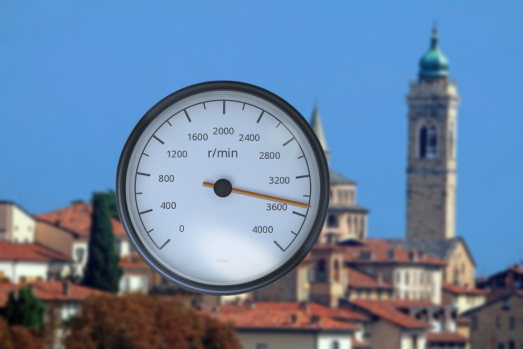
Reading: 3500 rpm
